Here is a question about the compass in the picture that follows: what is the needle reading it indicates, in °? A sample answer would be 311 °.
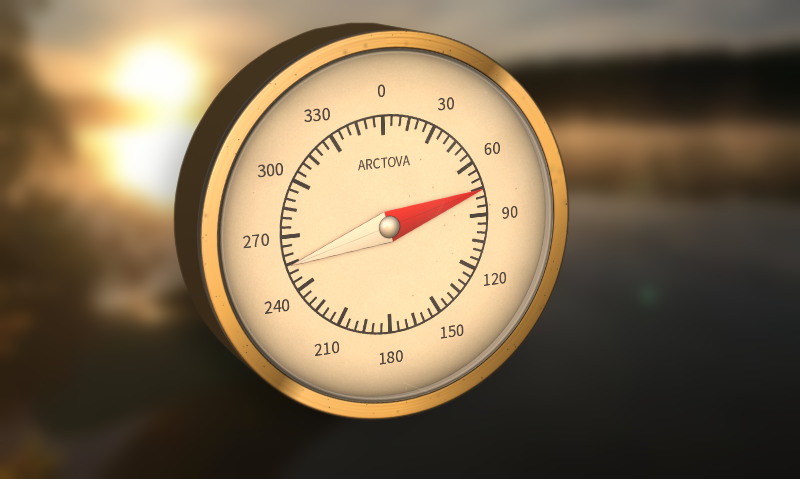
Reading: 75 °
